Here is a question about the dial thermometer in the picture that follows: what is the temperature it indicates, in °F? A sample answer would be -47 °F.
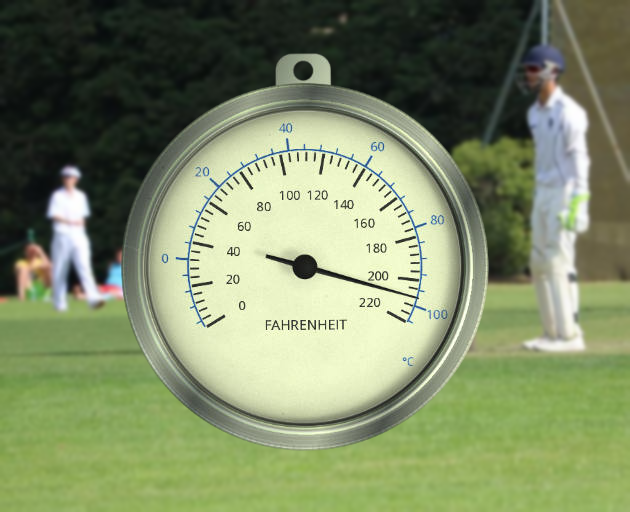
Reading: 208 °F
